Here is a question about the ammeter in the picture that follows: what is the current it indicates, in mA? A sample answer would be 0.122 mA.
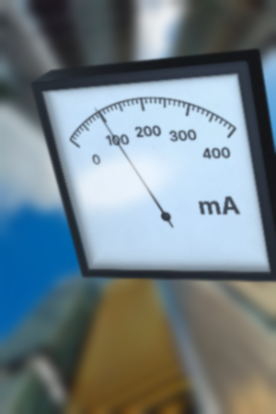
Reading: 100 mA
